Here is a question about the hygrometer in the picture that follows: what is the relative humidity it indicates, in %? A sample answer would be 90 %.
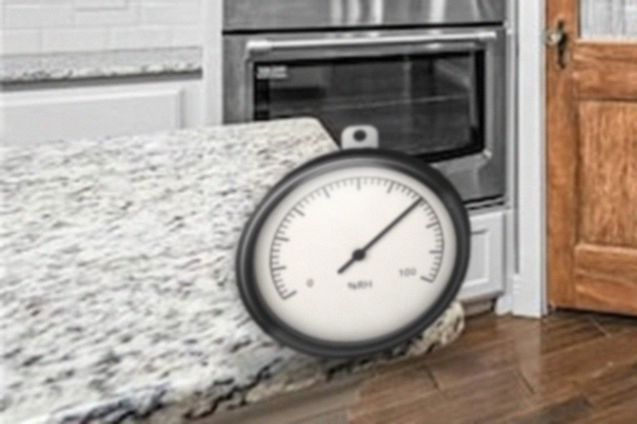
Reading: 70 %
